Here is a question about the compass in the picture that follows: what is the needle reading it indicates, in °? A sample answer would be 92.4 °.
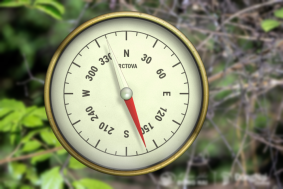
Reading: 160 °
